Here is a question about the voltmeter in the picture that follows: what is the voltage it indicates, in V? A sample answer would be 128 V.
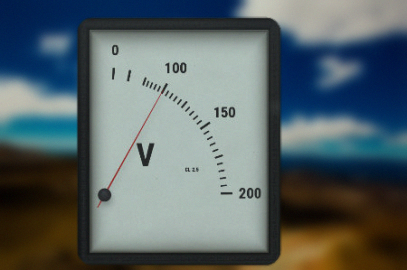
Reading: 100 V
